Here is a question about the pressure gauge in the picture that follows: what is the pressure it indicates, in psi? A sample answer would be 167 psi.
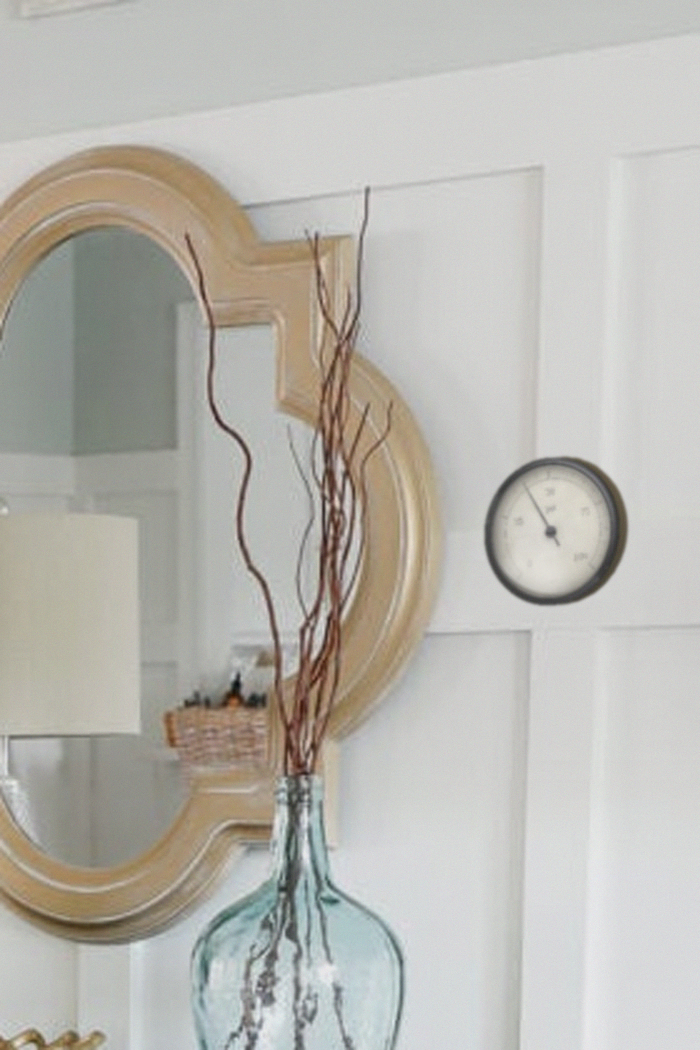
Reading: 40 psi
